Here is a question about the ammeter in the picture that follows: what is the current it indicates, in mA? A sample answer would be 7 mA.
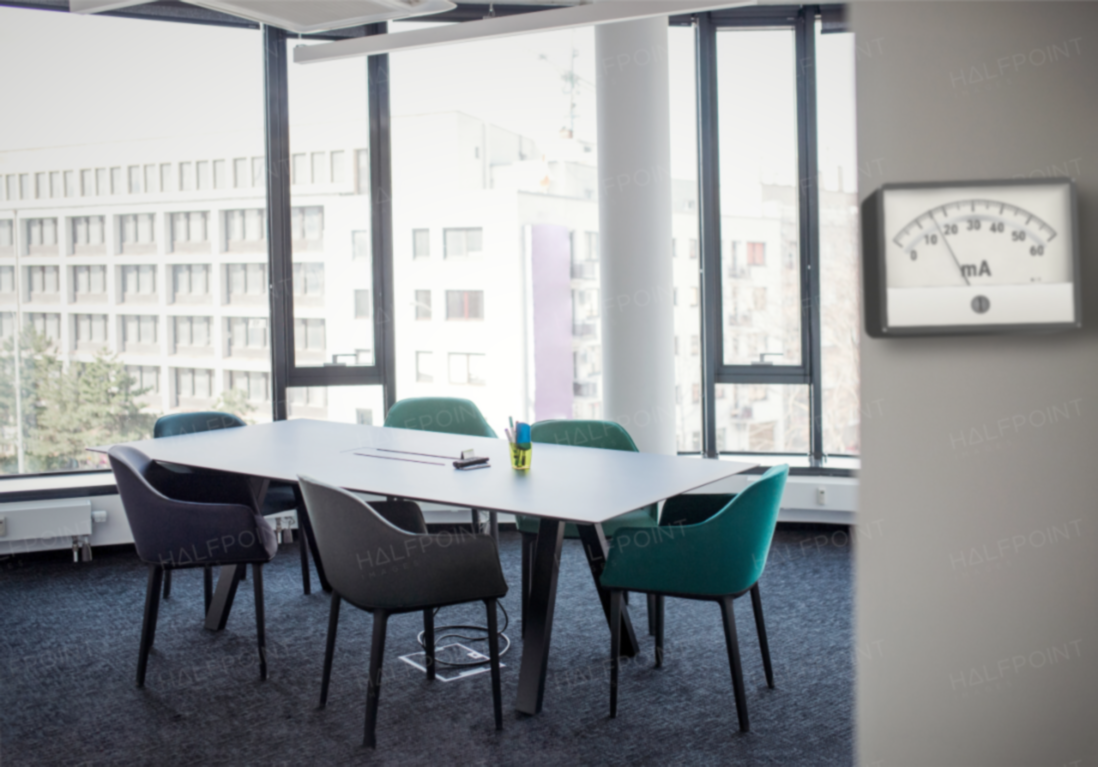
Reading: 15 mA
